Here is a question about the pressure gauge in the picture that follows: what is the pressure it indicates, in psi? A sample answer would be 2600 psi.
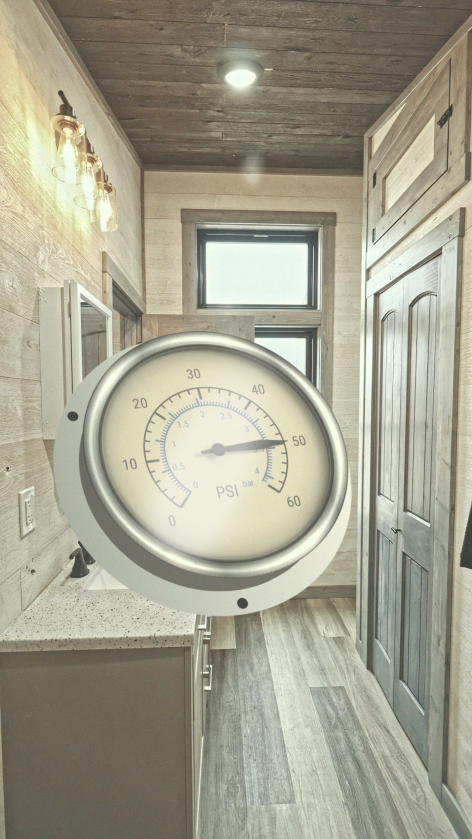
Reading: 50 psi
